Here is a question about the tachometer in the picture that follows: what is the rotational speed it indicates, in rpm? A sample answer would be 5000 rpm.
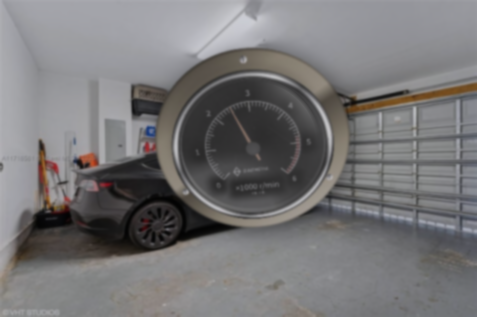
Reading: 2500 rpm
